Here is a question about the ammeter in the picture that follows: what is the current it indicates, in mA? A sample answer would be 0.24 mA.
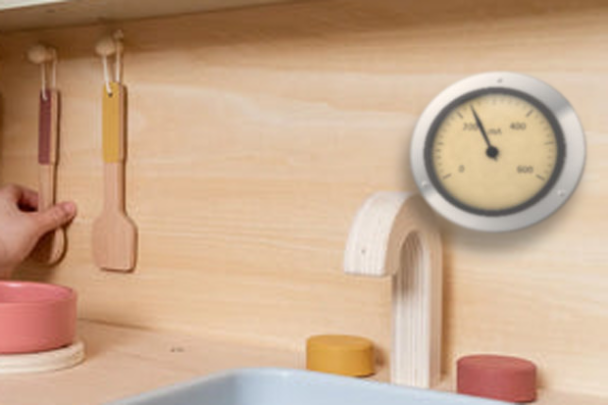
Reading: 240 mA
